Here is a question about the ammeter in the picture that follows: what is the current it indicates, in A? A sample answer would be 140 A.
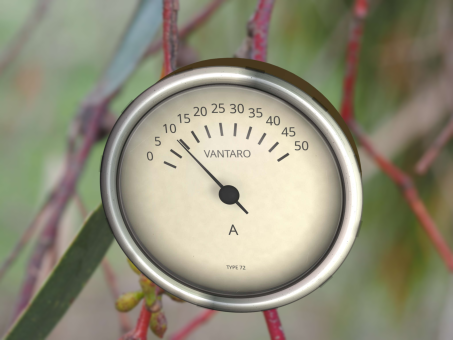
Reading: 10 A
